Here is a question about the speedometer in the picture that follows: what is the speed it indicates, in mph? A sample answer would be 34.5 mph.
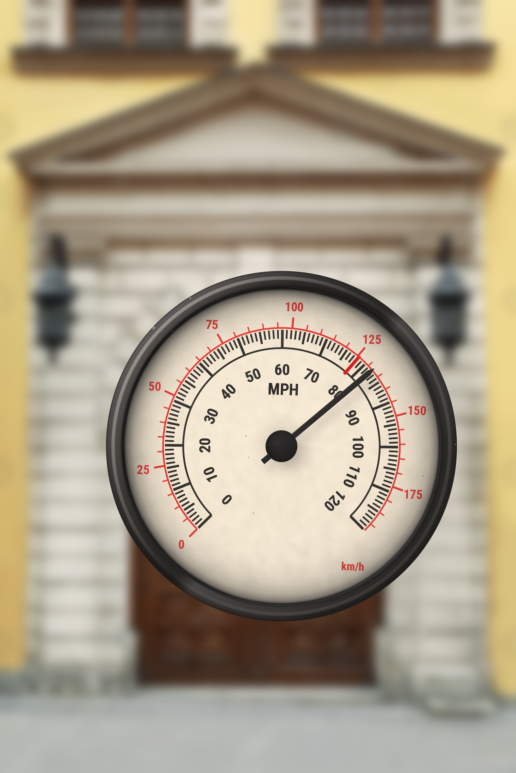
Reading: 82 mph
